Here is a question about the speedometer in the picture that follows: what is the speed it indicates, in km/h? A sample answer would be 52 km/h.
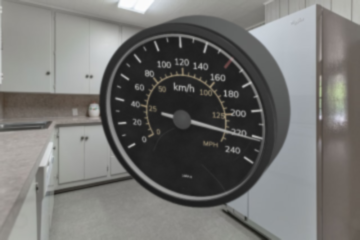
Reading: 220 km/h
